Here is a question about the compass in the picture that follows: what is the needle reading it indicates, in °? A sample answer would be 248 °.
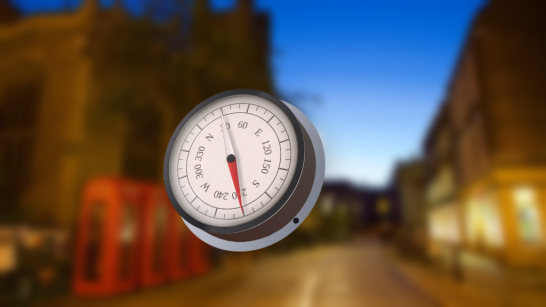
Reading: 210 °
